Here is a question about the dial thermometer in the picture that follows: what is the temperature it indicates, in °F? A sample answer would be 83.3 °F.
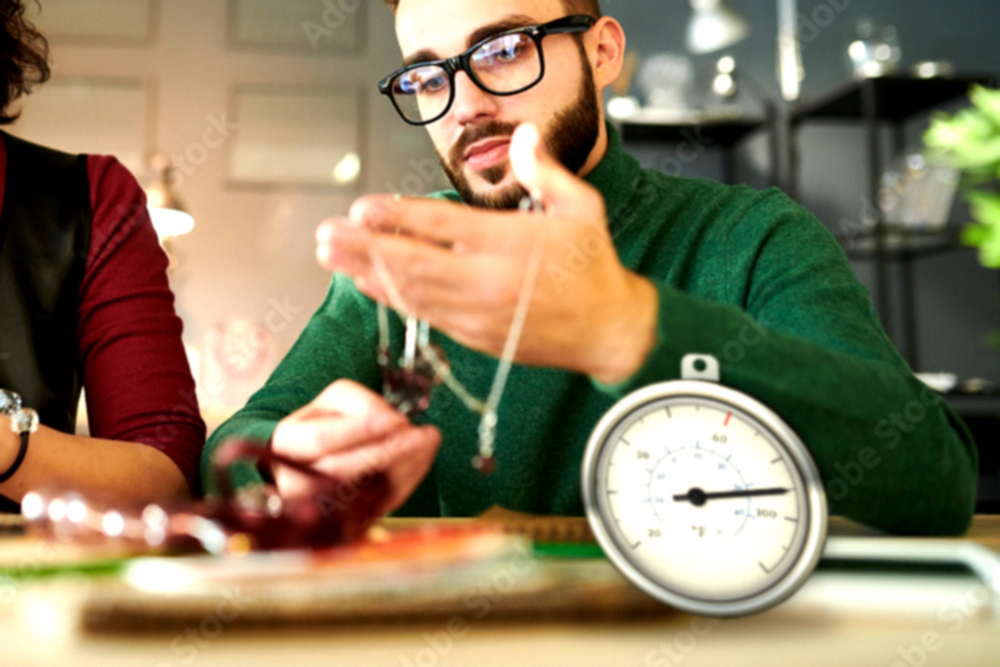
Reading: 90 °F
